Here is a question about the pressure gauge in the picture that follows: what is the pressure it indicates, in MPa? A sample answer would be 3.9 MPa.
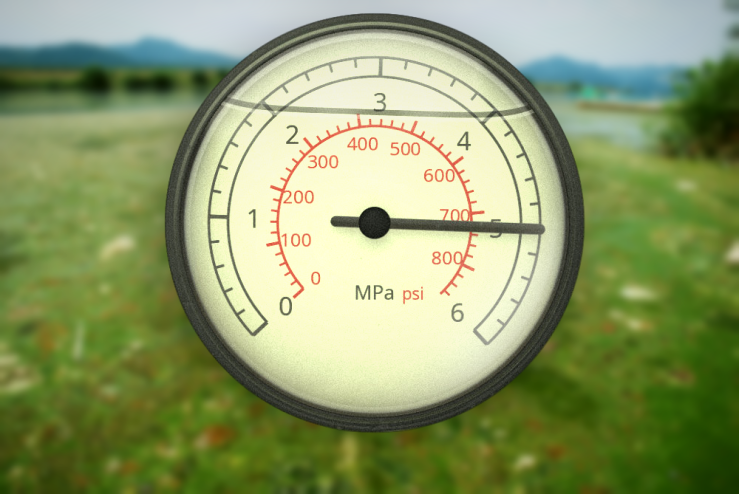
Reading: 5 MPa
